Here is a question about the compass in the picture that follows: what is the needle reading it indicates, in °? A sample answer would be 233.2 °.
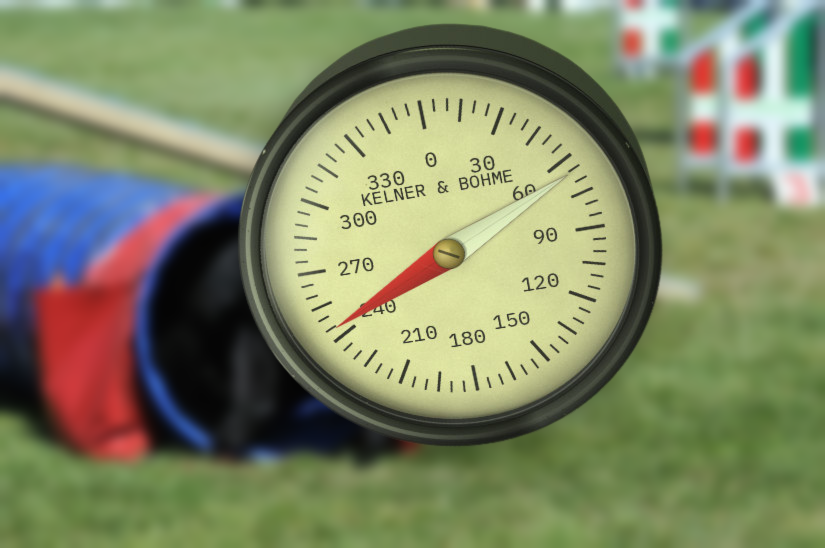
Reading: 245 °
